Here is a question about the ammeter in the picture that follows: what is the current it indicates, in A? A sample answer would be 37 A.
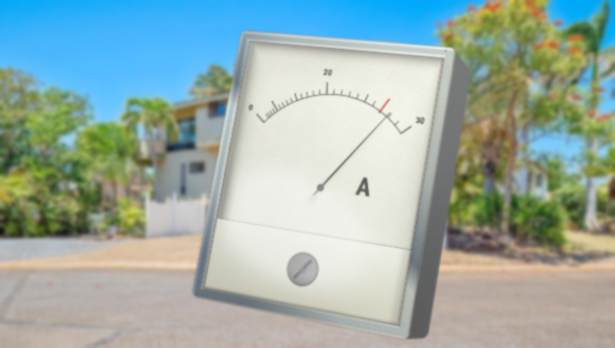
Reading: 28 A
